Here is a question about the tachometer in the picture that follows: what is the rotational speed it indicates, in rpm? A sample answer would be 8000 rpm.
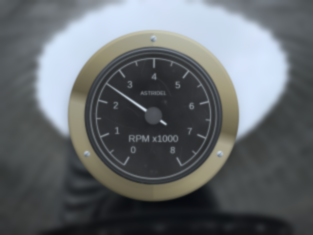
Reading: 2500 rpm
